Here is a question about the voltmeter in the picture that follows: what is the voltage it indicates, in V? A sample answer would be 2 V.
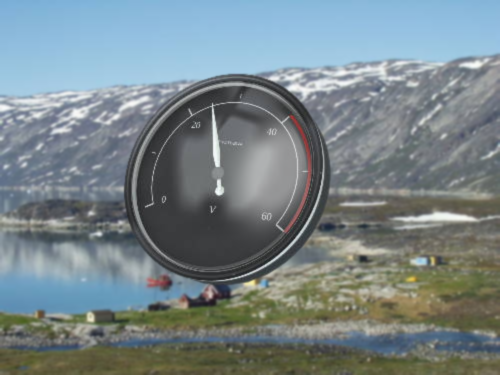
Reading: 25 V
